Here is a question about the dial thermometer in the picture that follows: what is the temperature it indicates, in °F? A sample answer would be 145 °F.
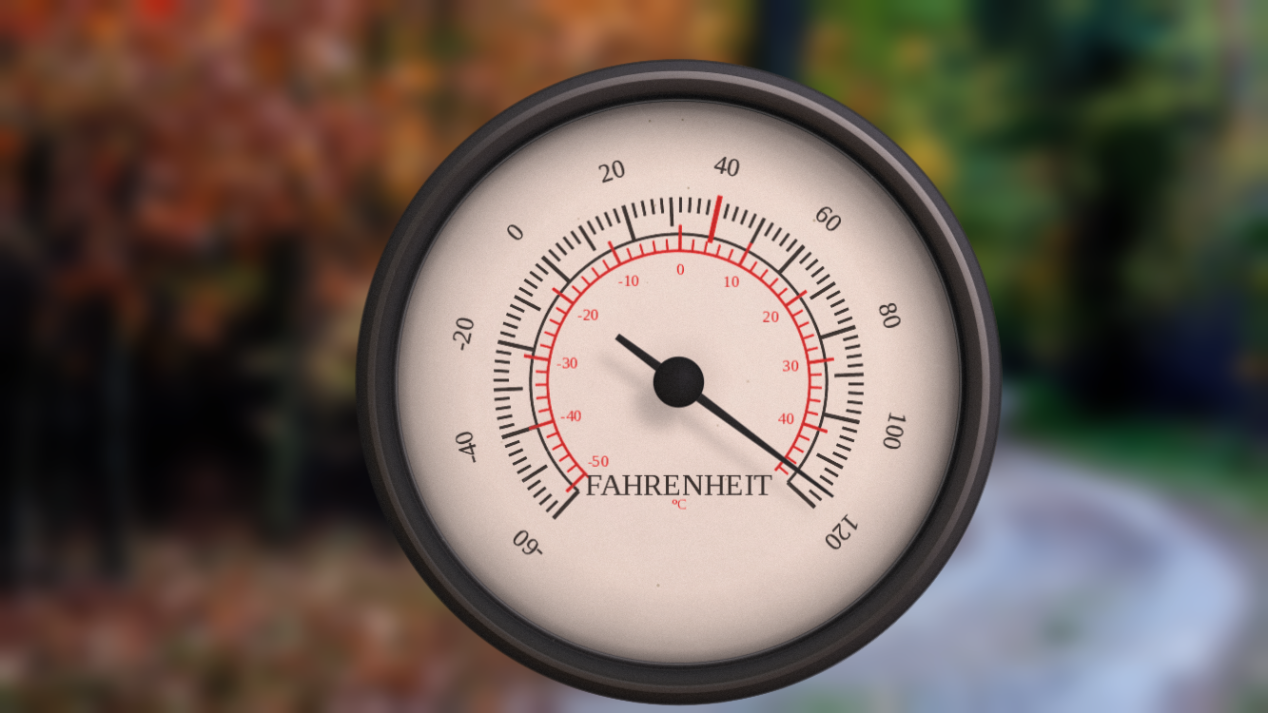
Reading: 116 °F
